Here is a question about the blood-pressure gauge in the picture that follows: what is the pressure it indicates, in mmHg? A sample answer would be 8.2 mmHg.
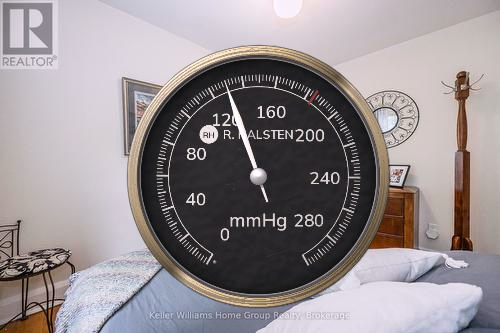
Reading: 130 mmHg
